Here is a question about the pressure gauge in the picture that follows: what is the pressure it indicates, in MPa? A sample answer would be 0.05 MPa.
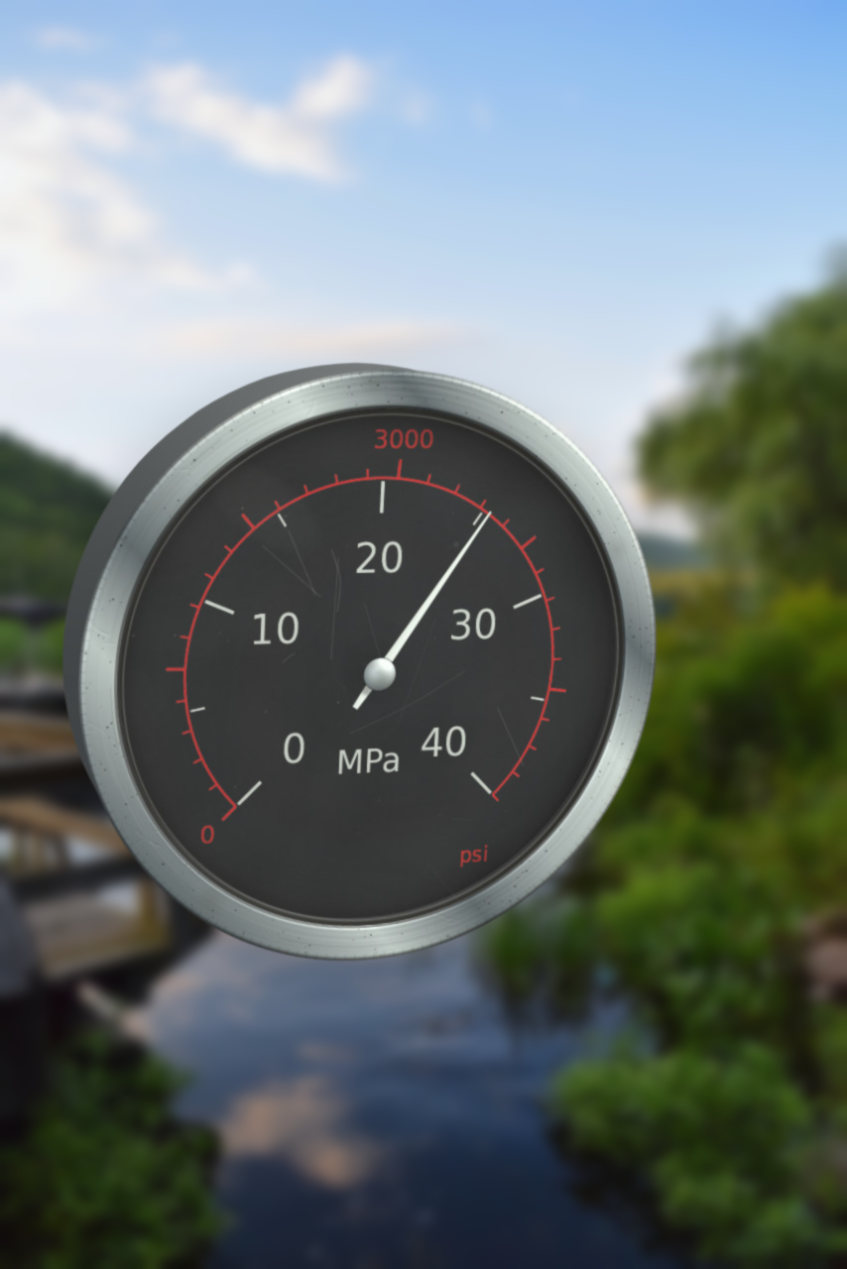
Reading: 25 MPa
